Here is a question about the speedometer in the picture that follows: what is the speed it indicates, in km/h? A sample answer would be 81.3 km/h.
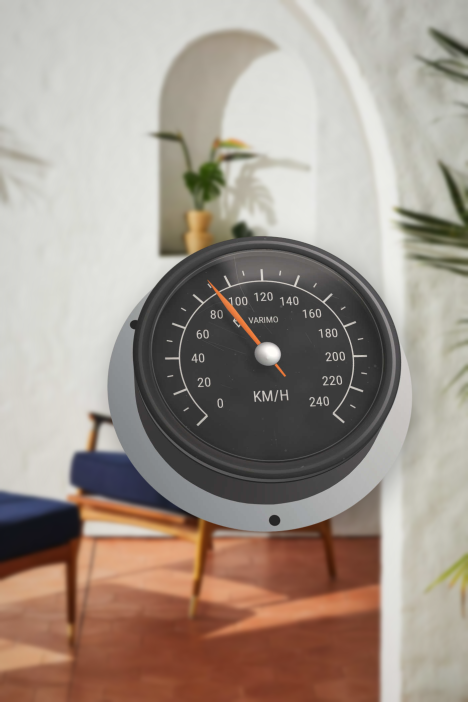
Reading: 90 km/h
